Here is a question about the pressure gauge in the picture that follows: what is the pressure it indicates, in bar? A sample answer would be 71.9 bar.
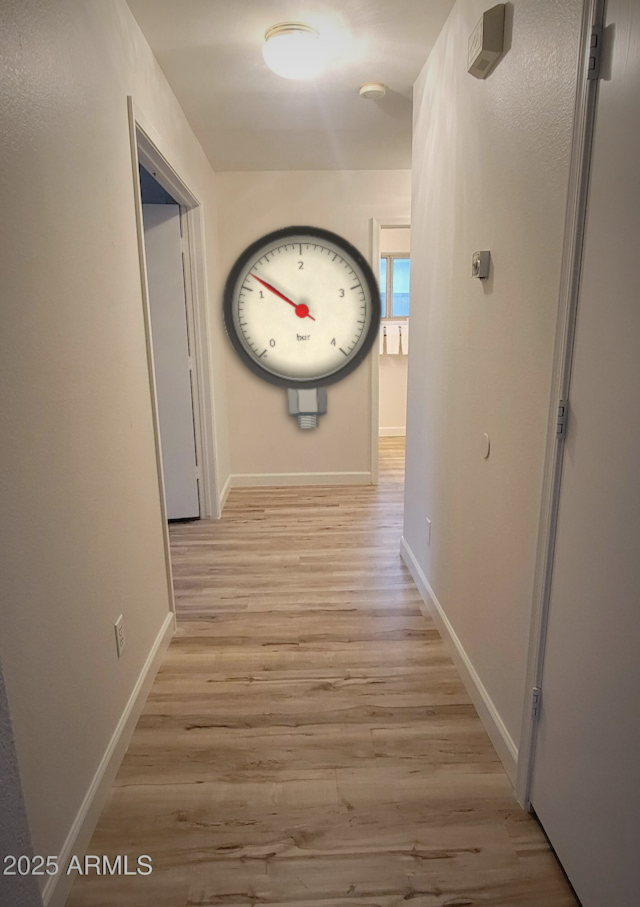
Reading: 1.2 bar
